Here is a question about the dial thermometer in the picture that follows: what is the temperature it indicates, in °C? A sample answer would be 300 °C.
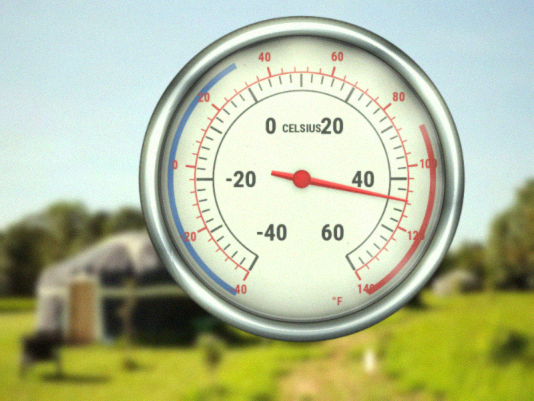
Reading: 44 °C
